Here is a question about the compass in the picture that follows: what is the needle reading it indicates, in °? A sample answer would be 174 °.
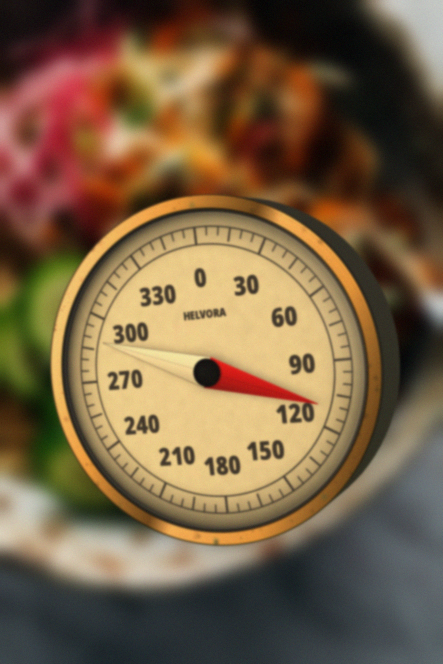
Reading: 110 °
